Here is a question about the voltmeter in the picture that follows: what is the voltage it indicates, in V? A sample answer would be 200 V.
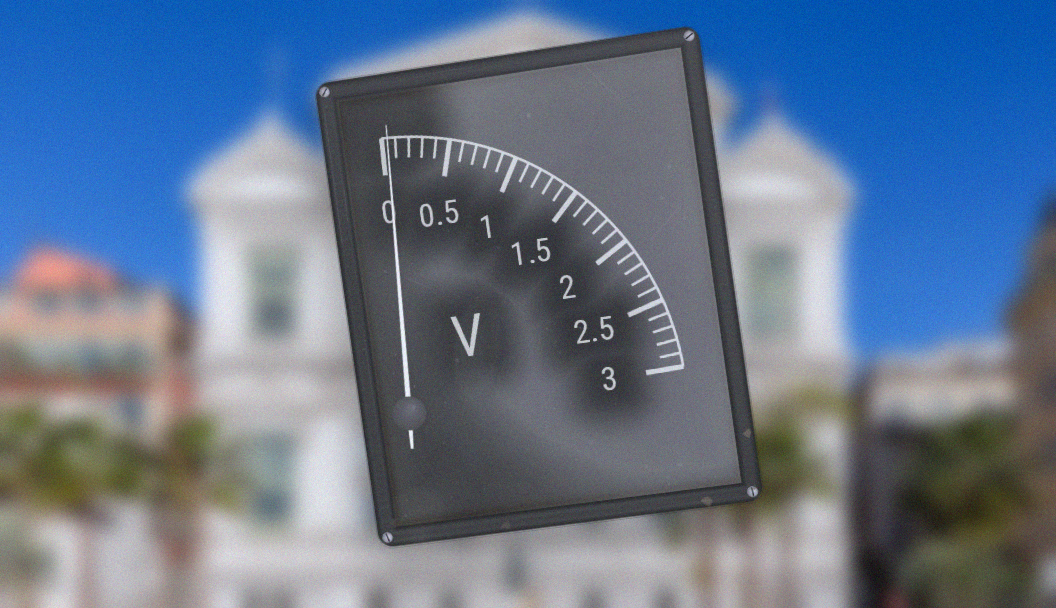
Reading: 0.05 V
